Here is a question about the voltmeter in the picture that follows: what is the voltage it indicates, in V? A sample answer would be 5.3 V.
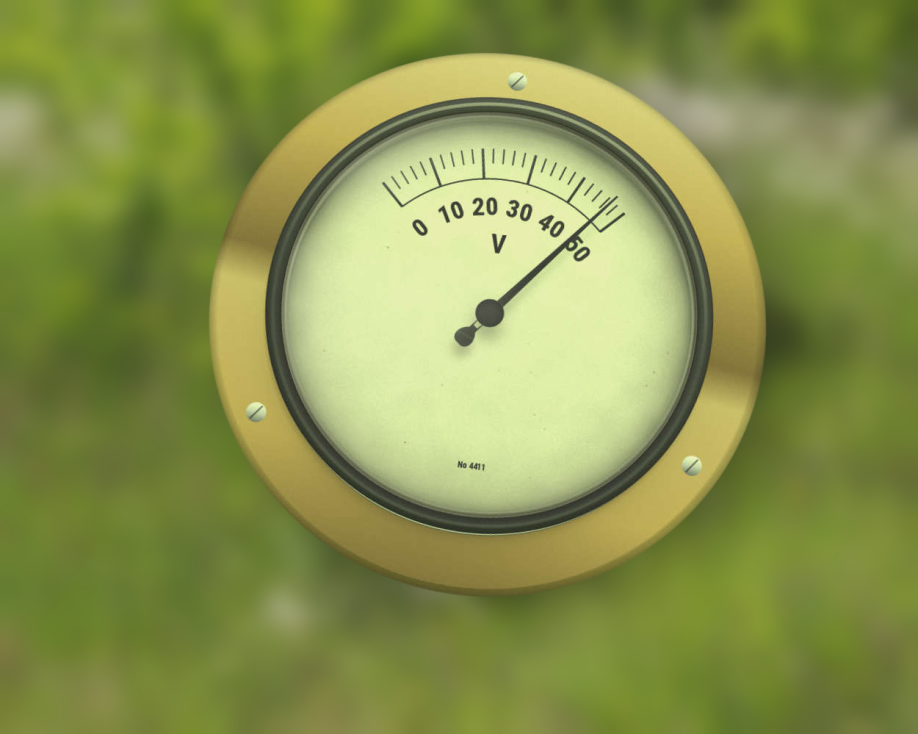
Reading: 47 V
